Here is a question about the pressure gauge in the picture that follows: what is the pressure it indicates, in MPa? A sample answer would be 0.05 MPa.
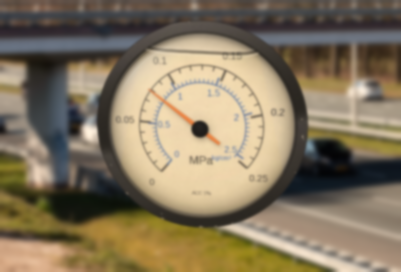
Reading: 0.08 MPa
